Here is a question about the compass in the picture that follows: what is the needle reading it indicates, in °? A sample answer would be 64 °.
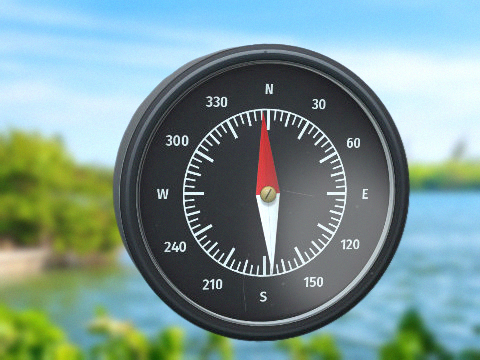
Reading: 355 °
